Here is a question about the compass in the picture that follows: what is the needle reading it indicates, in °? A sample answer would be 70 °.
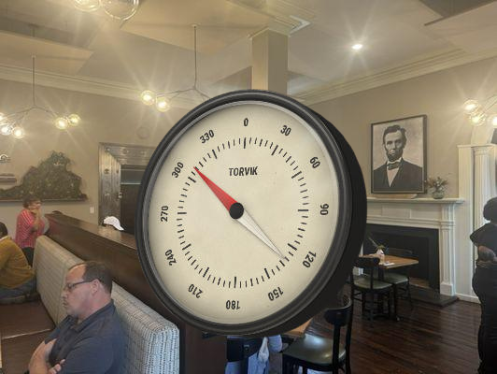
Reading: 310 °
